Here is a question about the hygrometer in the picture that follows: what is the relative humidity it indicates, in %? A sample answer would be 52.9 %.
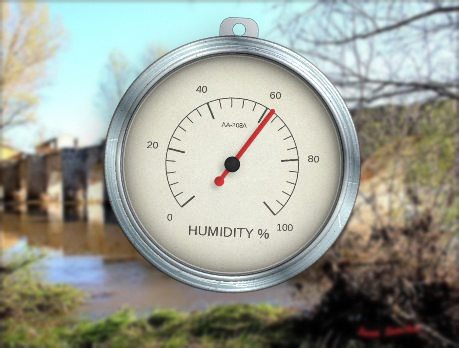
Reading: 62 %
